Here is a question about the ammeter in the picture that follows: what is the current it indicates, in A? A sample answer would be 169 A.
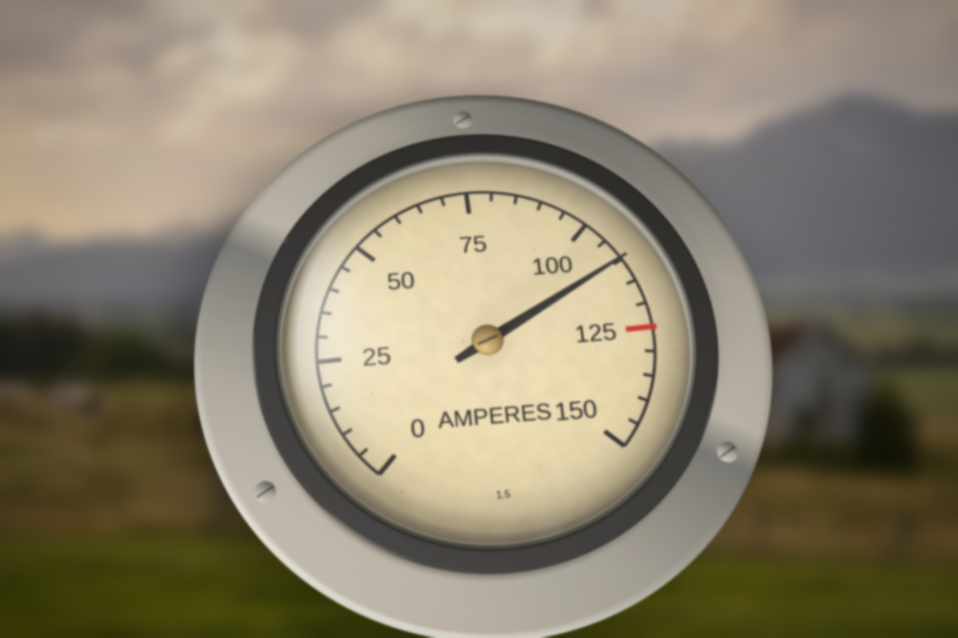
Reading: 110 A
